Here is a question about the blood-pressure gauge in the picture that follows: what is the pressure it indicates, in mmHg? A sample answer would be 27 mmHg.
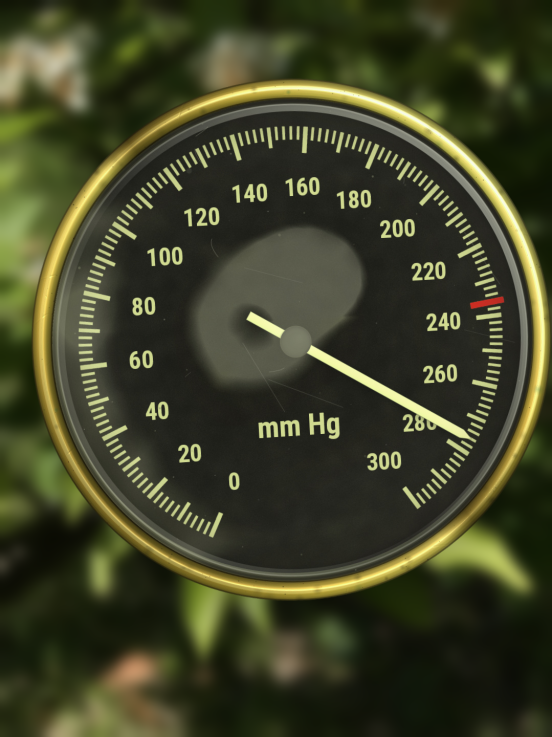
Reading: 276 mmHg
